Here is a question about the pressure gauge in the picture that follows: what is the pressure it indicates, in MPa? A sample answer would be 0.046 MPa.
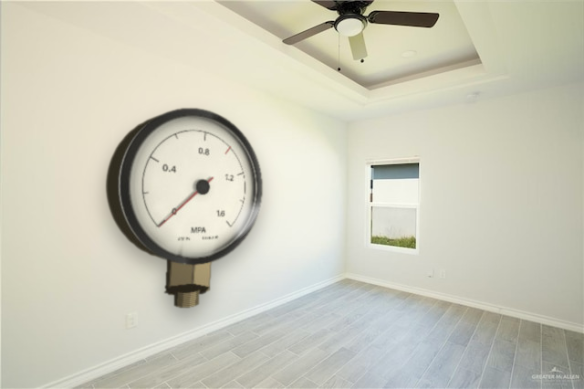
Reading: 0 MPa
